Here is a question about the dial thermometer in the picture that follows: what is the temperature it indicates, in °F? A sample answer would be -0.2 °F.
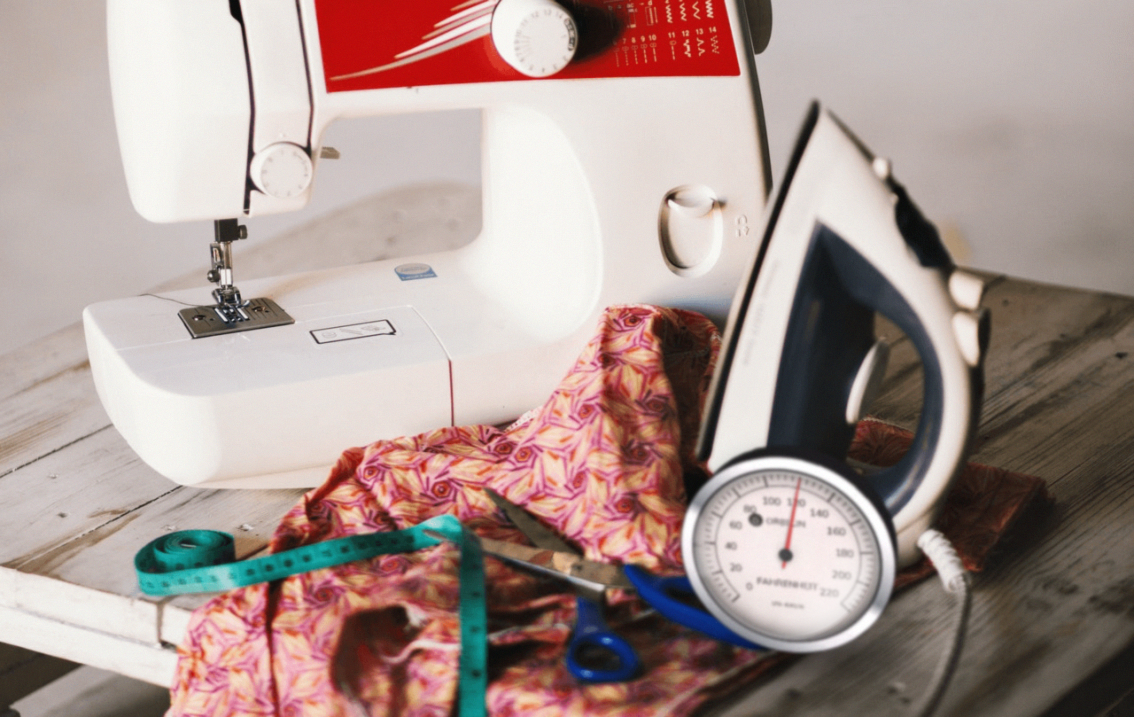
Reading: 120 °F
